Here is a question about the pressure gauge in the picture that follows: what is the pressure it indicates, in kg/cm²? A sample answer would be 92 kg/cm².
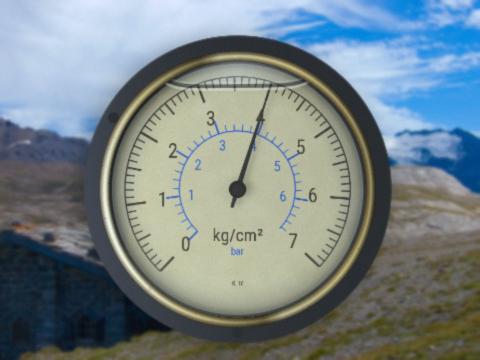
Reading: 4 kg/cm²
